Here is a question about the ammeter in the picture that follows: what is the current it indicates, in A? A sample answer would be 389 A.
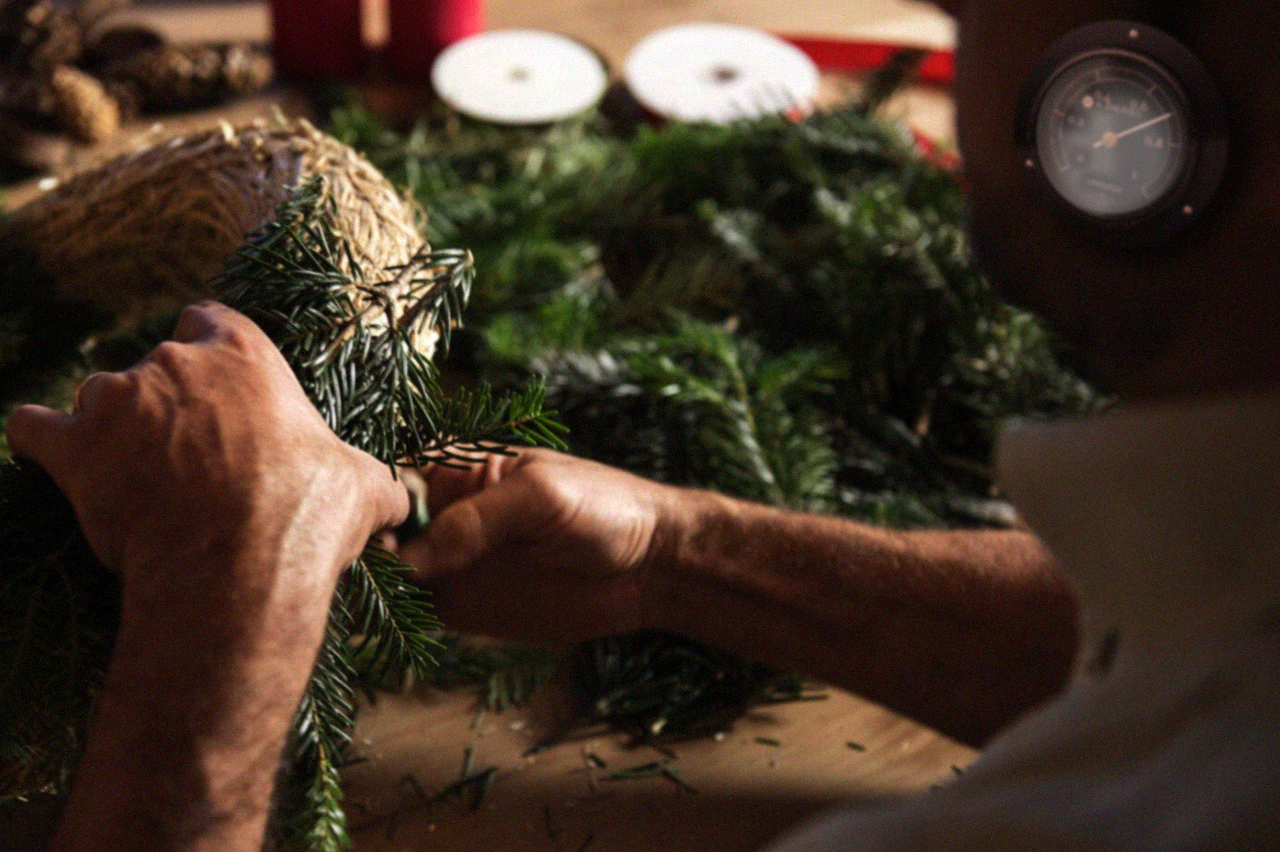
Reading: 0.7 A
